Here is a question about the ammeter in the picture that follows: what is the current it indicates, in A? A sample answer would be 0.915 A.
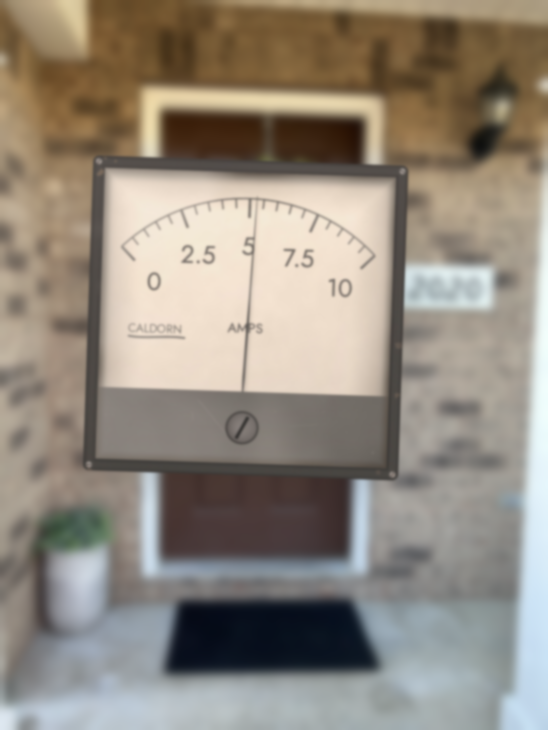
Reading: 5.25 A
